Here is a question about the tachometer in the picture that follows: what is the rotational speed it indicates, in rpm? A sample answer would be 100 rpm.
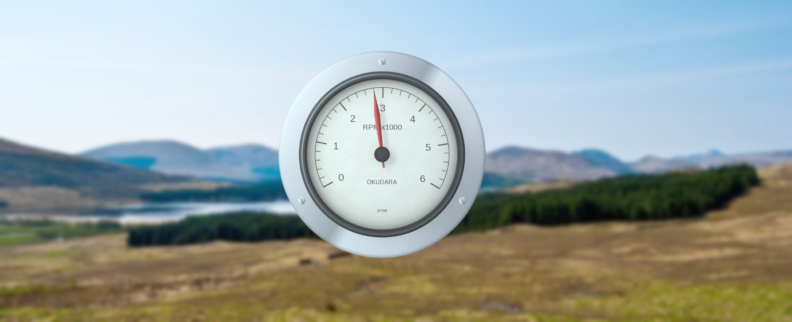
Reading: 2800 rpm
